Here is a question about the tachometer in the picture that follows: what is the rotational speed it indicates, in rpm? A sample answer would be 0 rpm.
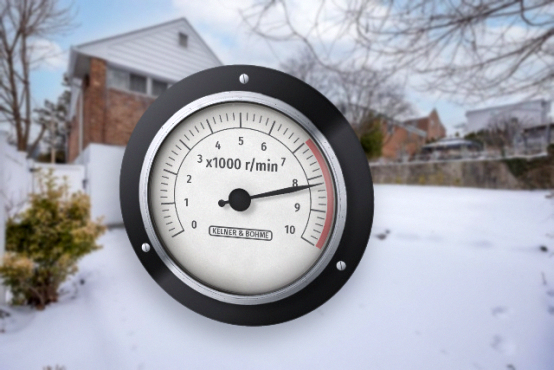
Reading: 8200 rpm
